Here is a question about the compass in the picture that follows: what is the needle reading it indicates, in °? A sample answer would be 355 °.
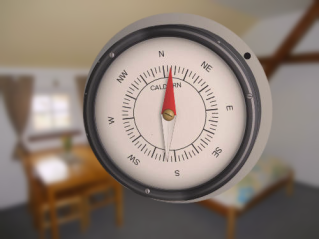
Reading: 10 °
